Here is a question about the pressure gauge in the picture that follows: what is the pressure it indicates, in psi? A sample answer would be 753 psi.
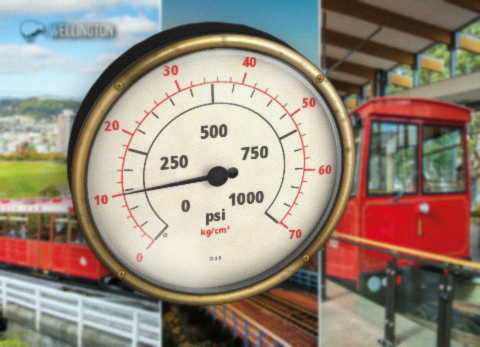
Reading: 150 psi
